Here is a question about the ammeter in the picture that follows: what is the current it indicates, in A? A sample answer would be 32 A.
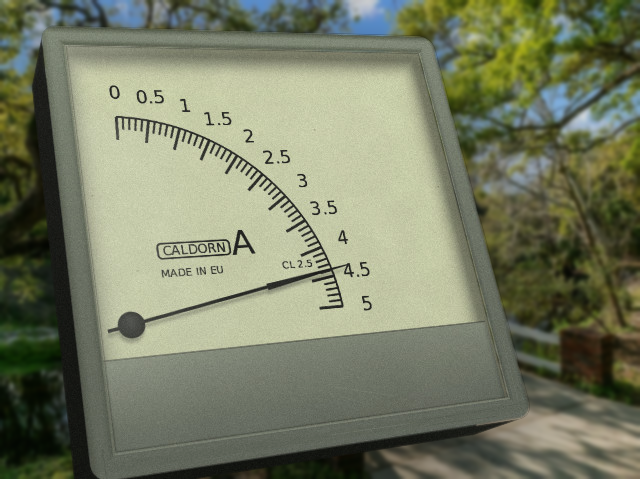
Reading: 4.4 A
